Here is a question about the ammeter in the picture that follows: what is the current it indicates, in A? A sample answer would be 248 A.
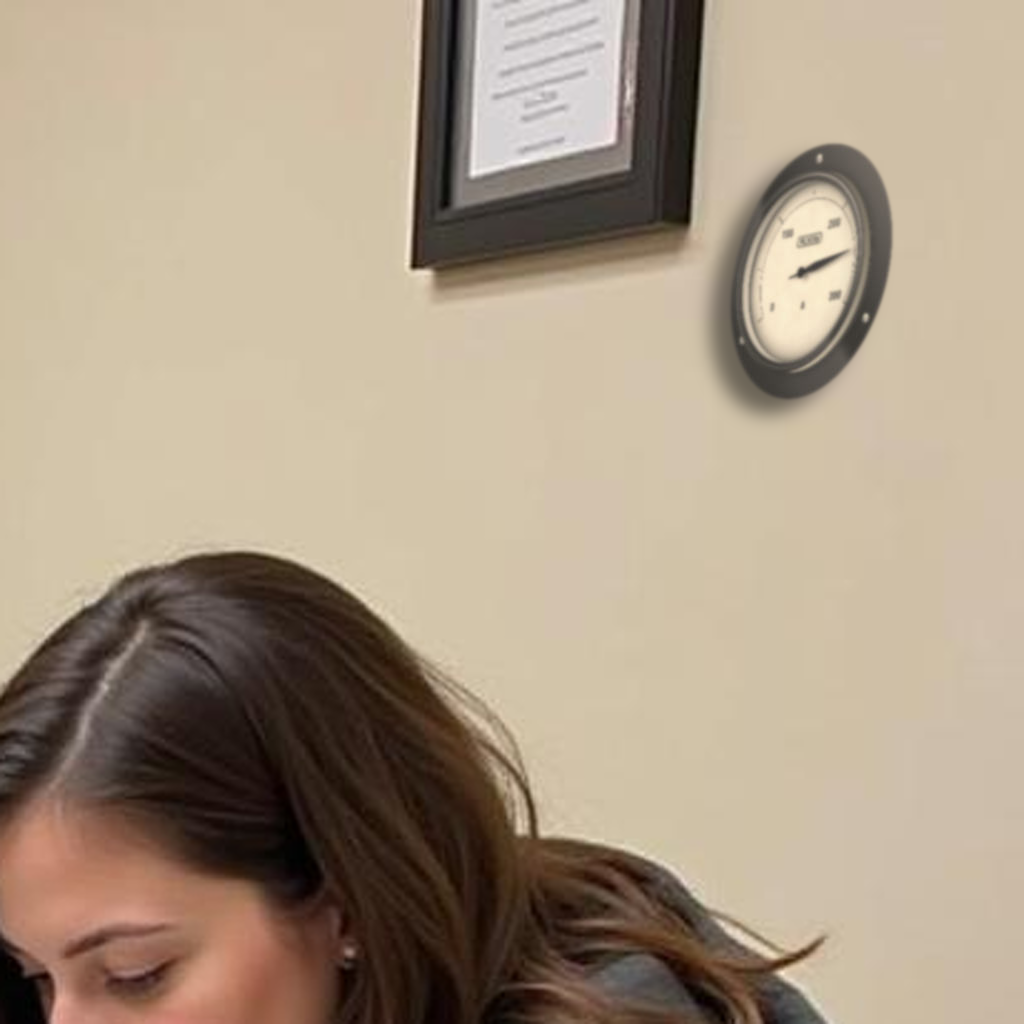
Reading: 250 A
